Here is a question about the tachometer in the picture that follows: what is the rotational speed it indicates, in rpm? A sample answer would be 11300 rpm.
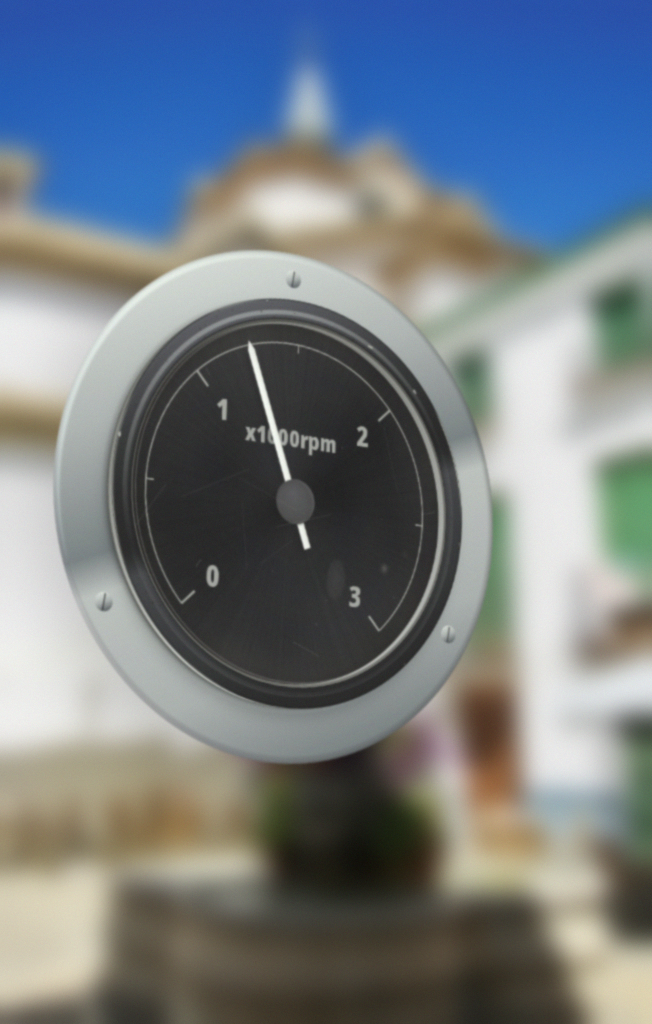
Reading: 1250 rpm
